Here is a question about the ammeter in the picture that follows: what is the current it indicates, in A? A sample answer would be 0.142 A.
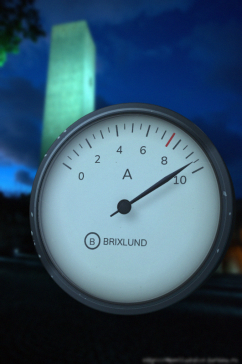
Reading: 9.5 A
